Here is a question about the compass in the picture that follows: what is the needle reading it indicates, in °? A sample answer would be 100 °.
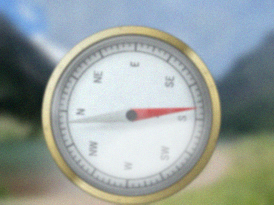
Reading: 170 °
